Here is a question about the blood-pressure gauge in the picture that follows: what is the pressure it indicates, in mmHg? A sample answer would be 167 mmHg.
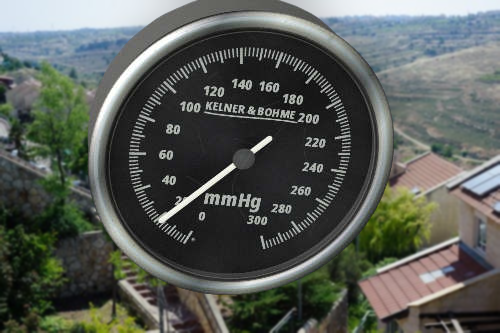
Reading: 20 mmHg
